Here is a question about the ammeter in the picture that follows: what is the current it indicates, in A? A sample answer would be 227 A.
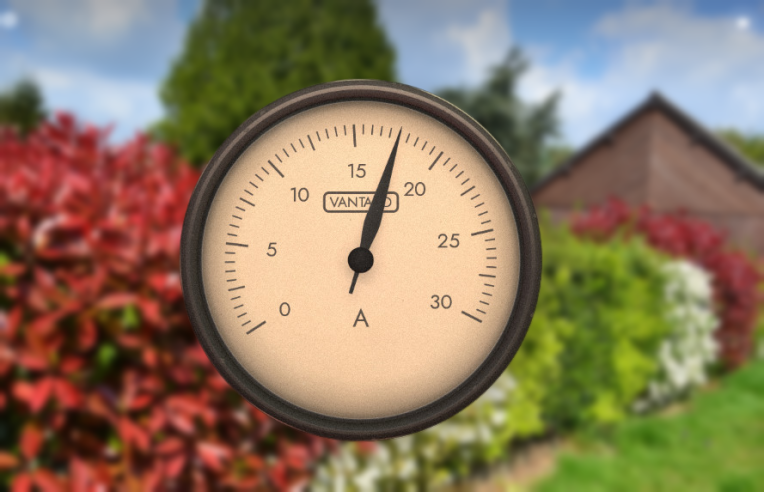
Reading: 17.5 A
